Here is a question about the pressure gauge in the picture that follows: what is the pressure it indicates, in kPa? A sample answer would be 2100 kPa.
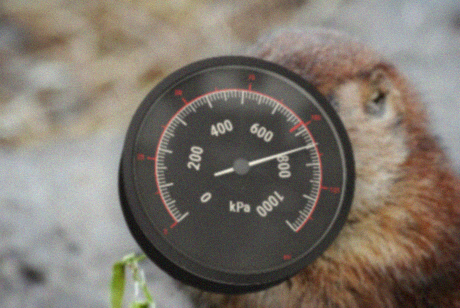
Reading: 750 kPa
